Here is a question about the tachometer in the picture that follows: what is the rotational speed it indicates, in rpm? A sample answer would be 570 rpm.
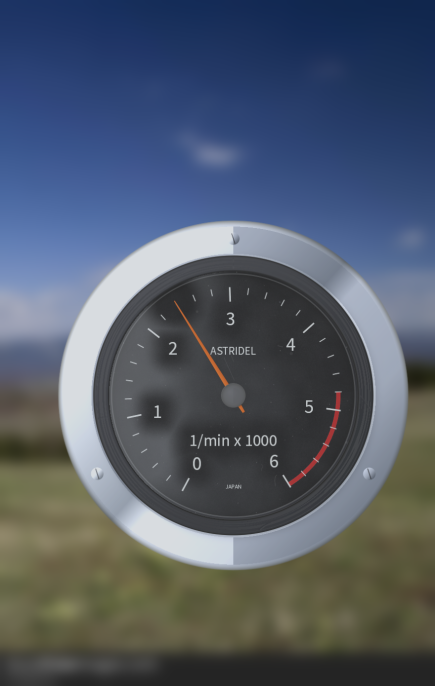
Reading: 2400 rpm
